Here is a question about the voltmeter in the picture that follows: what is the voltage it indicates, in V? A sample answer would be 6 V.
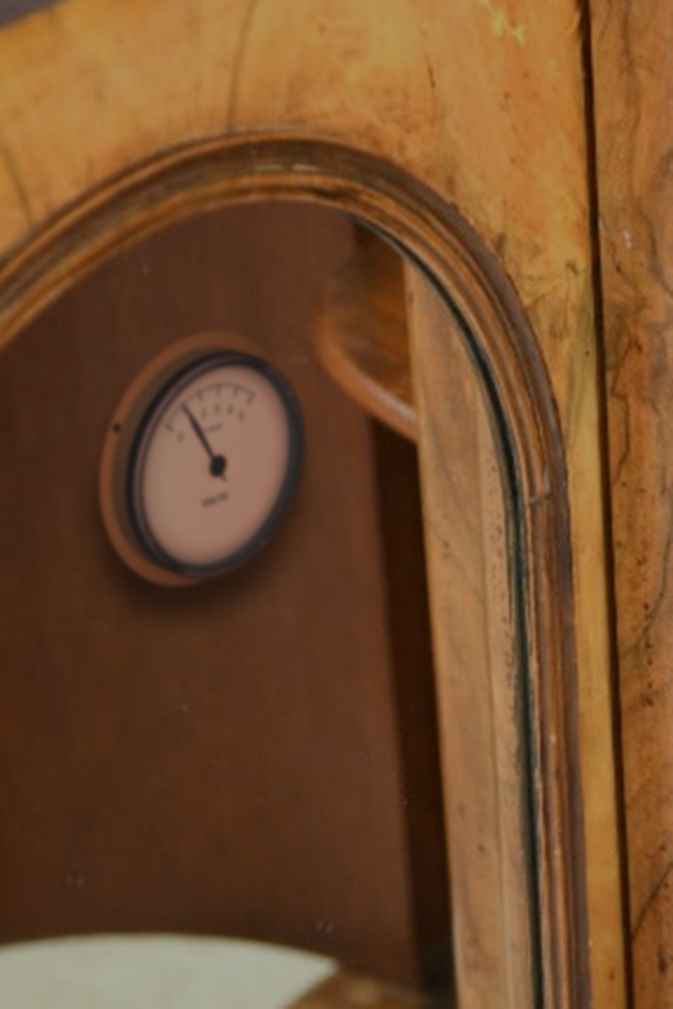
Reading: 1 V
